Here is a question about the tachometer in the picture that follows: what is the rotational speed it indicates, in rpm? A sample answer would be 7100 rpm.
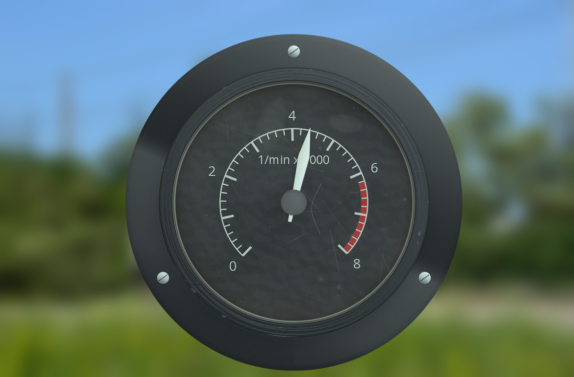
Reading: 4400 rpm
